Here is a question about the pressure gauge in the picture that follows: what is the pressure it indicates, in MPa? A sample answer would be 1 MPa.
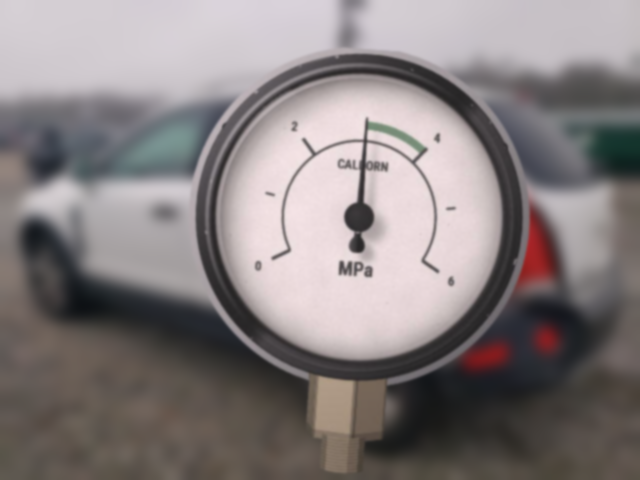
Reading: 3 MPa
